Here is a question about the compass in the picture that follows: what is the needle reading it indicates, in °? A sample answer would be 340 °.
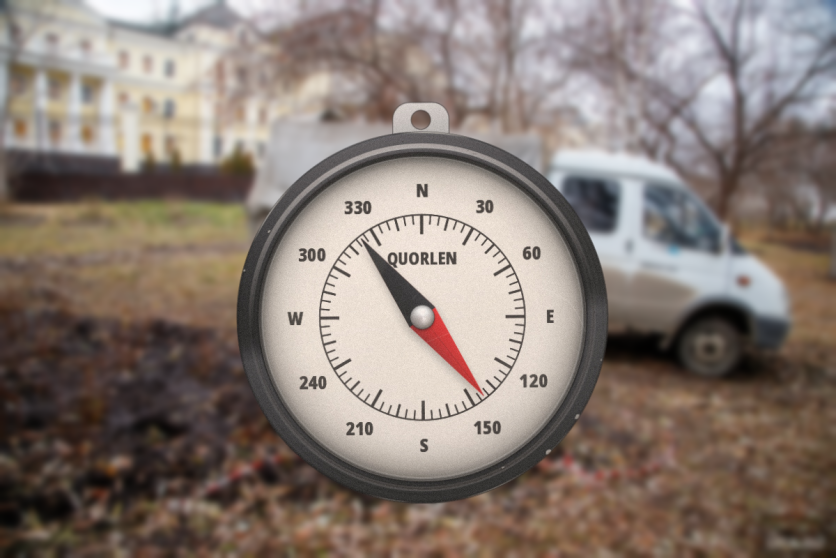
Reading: 142.5 °
